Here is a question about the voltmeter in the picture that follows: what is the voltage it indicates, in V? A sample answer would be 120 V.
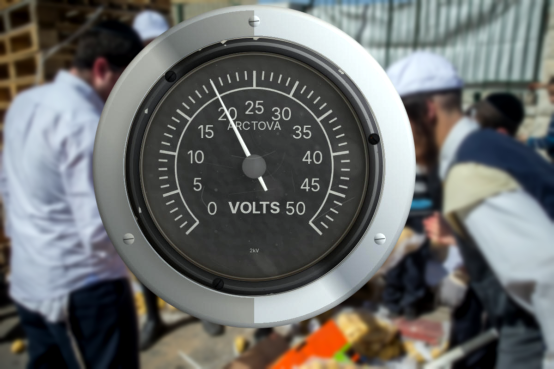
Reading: 20 V
